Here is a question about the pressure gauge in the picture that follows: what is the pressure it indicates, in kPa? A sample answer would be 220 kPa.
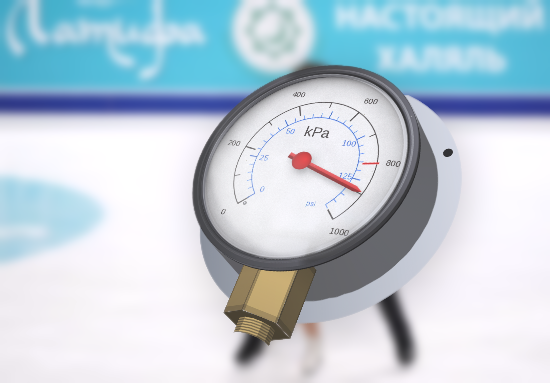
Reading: 900 kPa
